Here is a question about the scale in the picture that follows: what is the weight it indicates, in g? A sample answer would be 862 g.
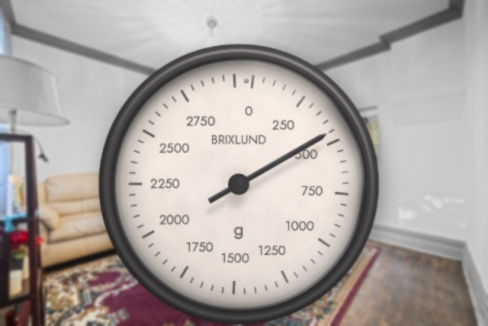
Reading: 450 g
